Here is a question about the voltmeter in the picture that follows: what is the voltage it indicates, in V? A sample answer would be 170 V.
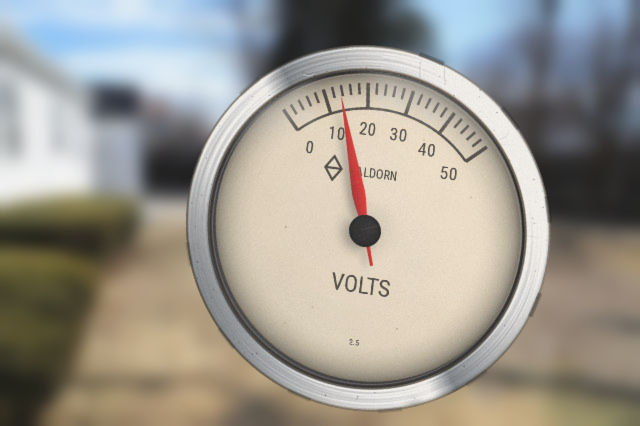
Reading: 14 V
